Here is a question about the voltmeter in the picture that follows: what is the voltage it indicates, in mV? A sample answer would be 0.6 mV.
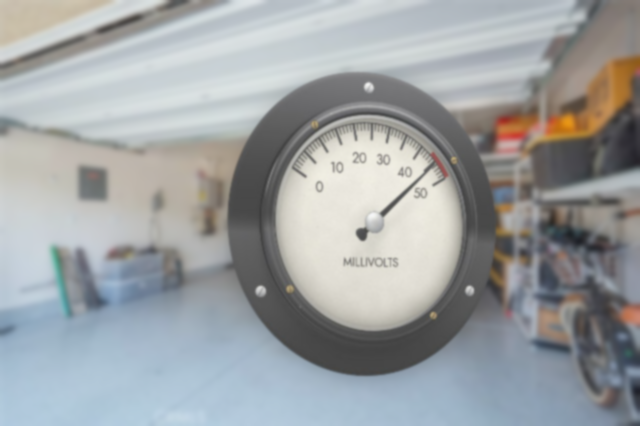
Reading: 45 mV
